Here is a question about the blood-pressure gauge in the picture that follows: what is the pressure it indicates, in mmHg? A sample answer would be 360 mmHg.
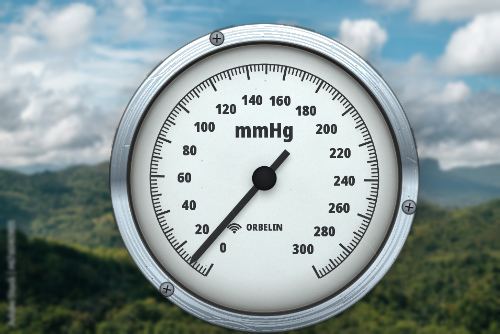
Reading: 10 mmHg
